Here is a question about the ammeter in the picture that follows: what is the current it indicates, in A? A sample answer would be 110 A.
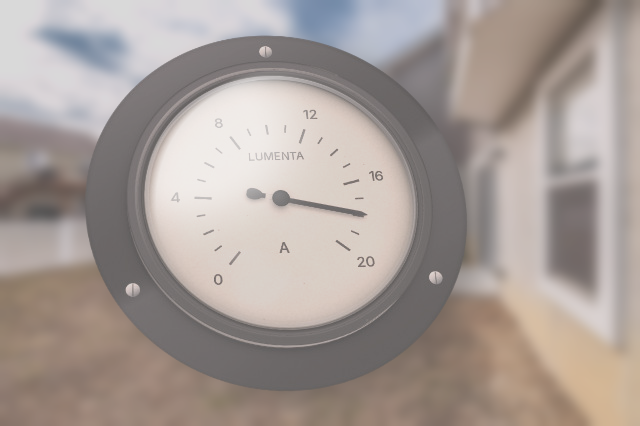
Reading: 18 A
